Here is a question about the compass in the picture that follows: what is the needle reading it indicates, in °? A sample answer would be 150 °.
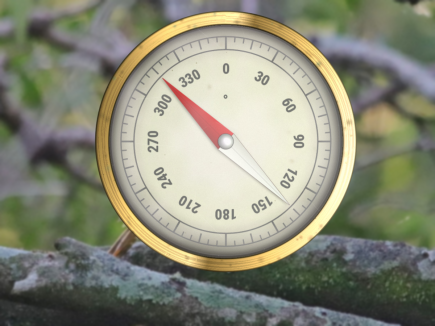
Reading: 315 °
